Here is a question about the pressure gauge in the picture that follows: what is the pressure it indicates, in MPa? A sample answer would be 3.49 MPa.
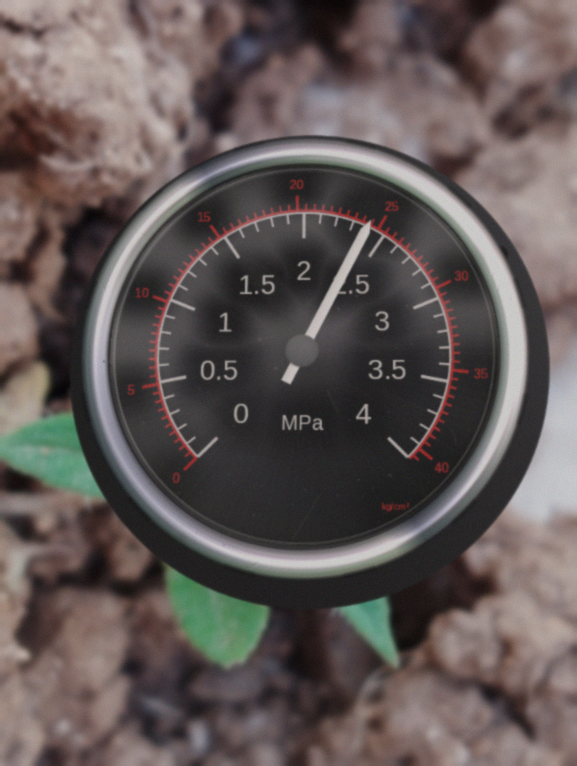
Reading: 2.4 MPa
